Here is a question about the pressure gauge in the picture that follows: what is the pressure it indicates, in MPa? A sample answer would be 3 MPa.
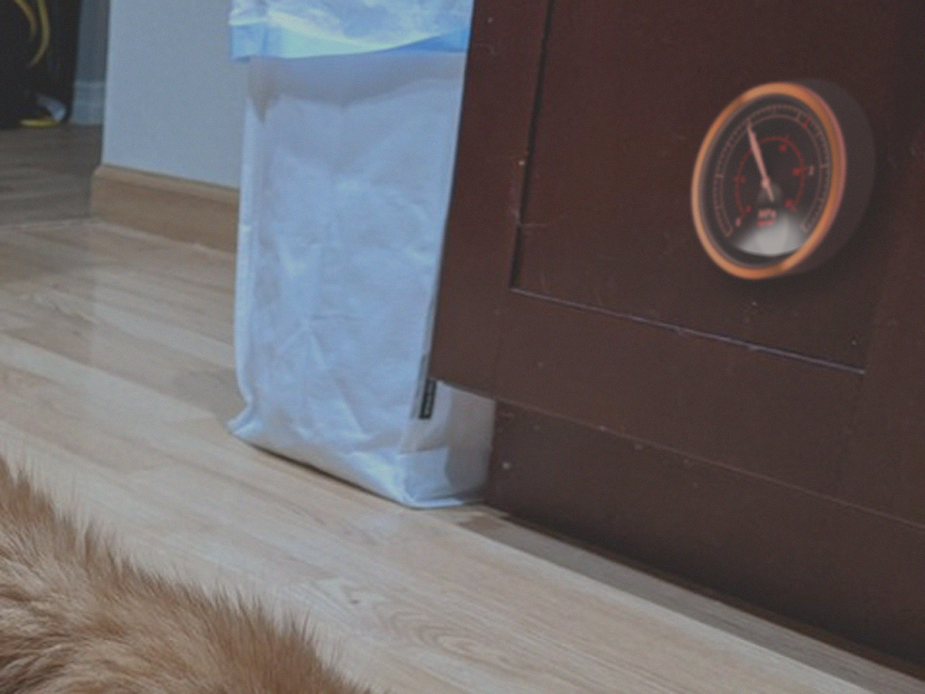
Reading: 1 MPa
